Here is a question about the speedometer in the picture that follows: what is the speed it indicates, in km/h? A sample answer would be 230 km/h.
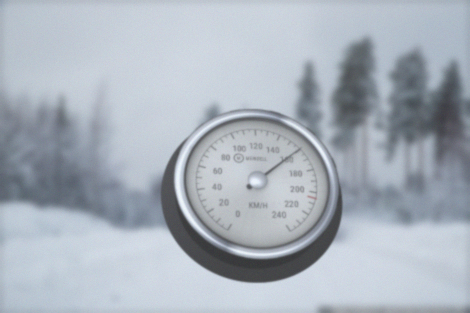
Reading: 160 km/h
